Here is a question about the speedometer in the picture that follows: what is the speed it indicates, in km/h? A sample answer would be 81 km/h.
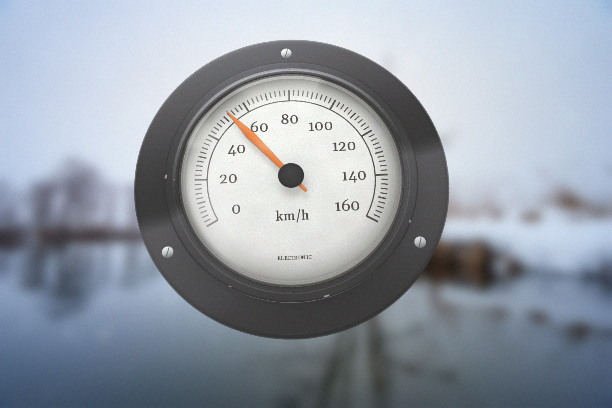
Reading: 52 km/h
